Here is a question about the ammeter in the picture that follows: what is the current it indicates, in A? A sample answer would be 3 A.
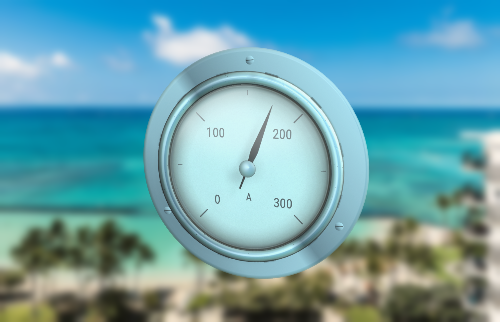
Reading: 175 A
